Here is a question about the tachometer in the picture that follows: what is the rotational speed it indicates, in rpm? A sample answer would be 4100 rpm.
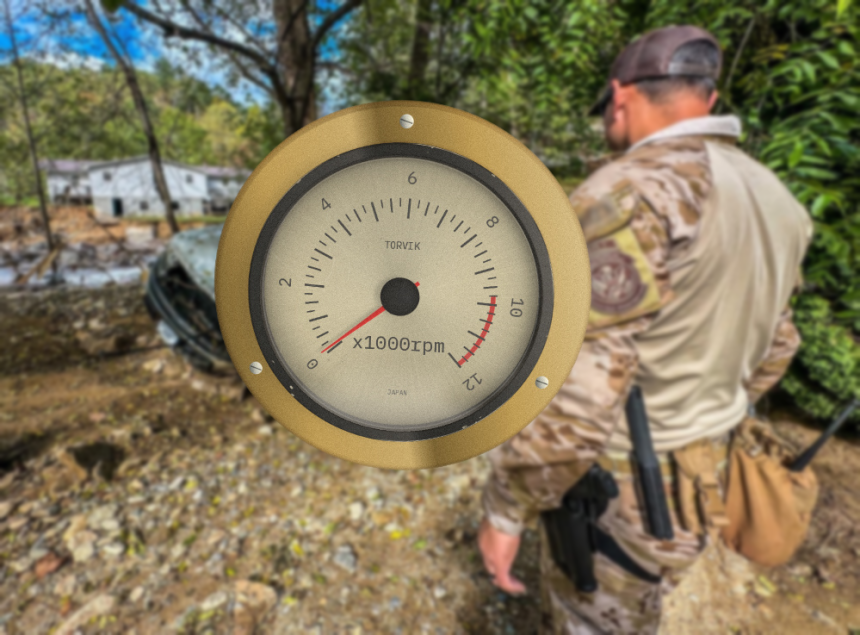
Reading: 125 rpm
